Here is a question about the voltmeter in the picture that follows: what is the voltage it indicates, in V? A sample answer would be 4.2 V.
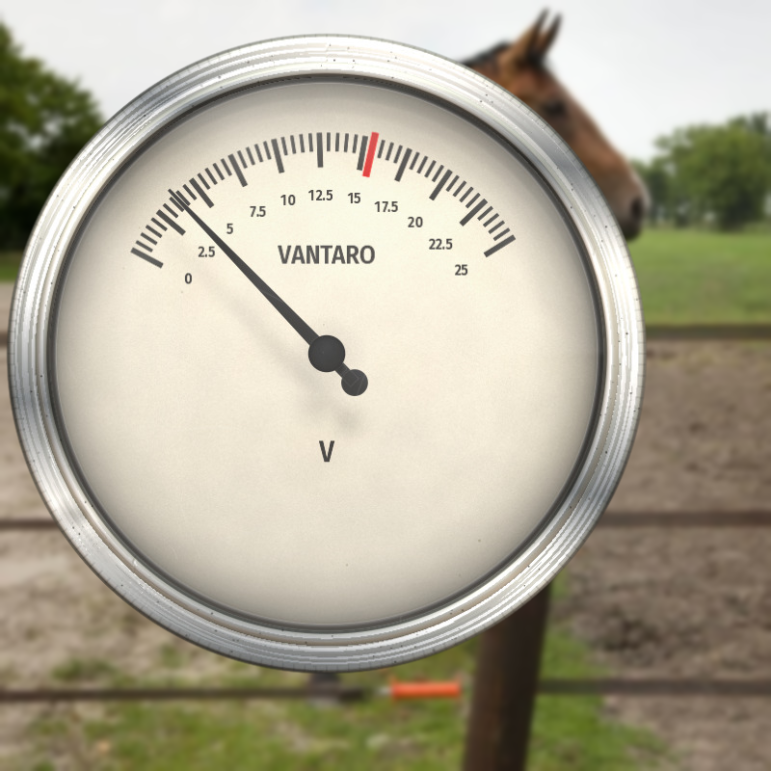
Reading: 3.75 V
